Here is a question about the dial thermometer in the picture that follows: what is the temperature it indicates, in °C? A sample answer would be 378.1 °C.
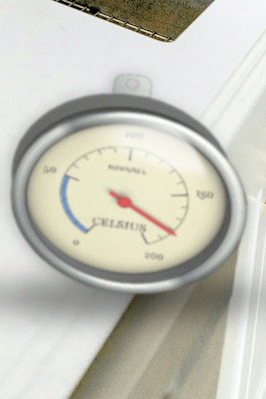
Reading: 180 °C
